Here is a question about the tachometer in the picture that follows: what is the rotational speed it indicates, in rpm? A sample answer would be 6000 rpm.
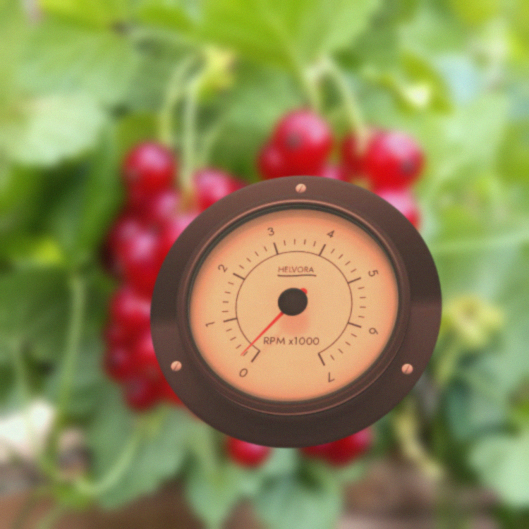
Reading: 200 rpm
